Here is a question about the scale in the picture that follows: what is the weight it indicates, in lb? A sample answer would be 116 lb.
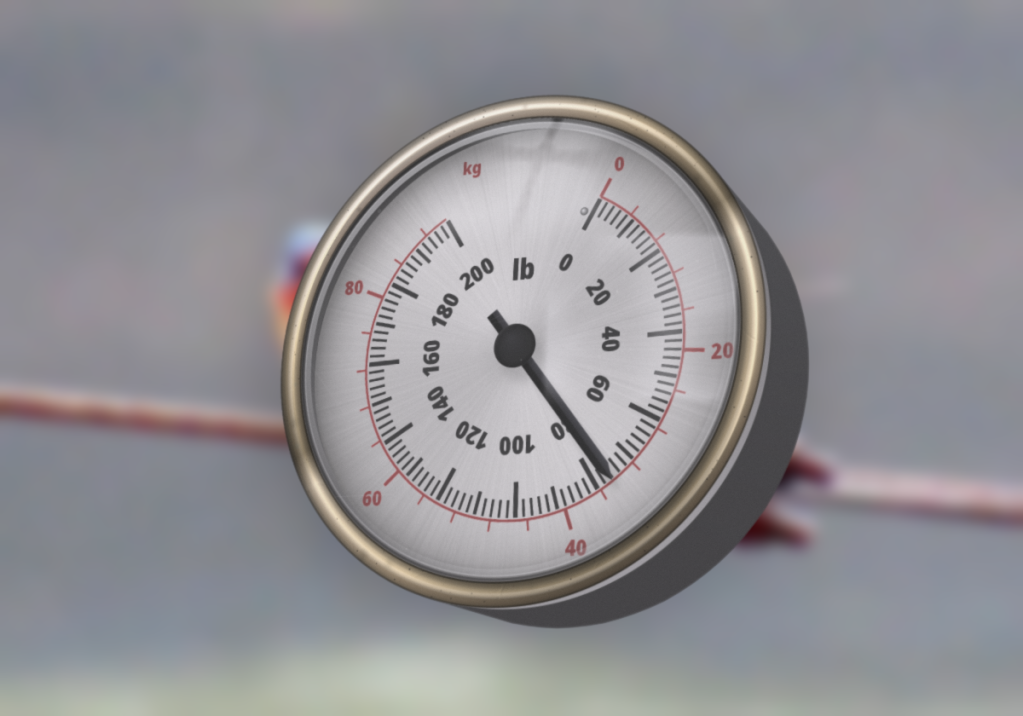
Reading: 76 lb
